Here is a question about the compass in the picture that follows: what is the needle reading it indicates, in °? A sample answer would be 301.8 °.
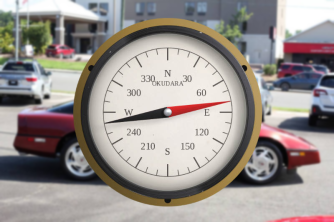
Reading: 80 °
